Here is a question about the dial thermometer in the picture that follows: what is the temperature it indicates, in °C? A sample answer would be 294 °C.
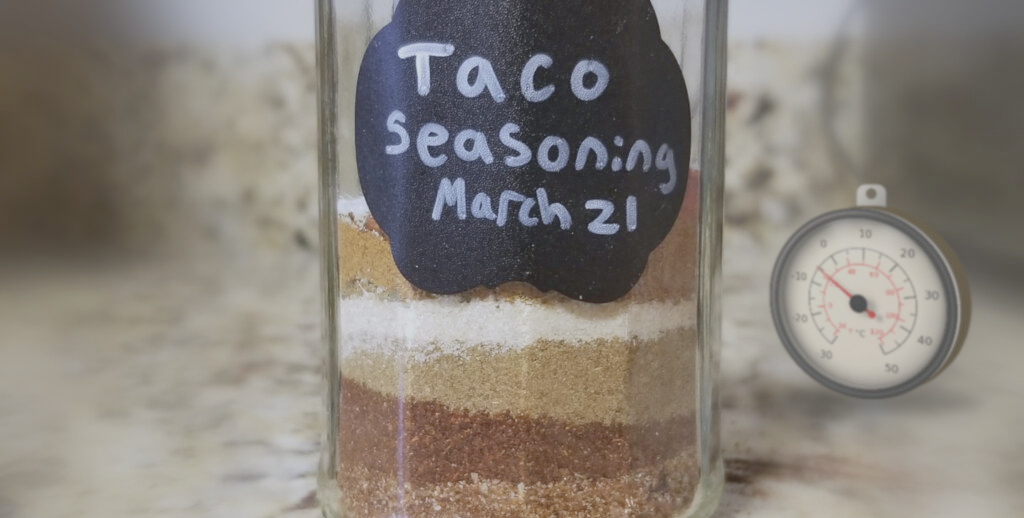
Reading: -5 °C
